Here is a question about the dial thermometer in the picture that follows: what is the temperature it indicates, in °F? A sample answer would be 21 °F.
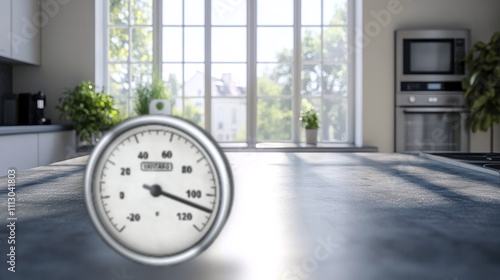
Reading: 108 °F
